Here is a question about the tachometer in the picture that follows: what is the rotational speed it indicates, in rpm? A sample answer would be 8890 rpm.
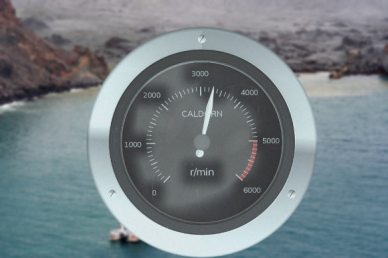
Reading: 3300 rpm
